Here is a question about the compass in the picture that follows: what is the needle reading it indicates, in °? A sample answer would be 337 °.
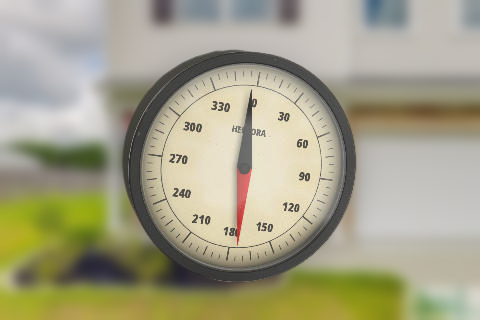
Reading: 175 °
